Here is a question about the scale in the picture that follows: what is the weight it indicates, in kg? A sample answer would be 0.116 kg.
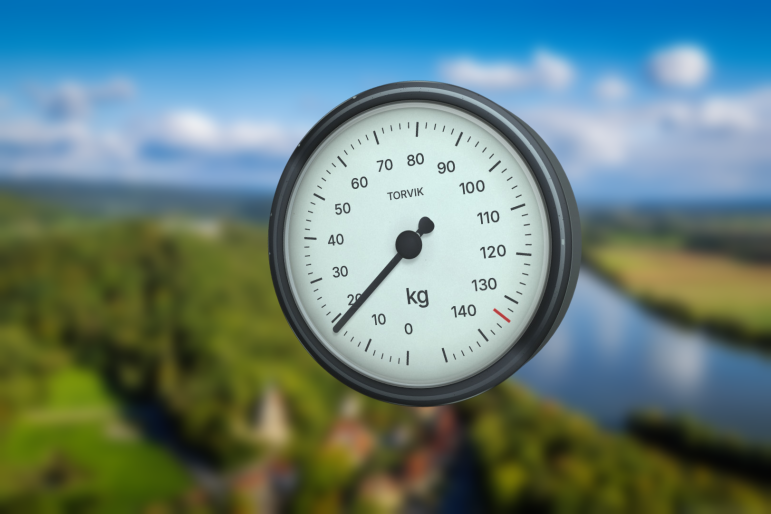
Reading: 18 kg
